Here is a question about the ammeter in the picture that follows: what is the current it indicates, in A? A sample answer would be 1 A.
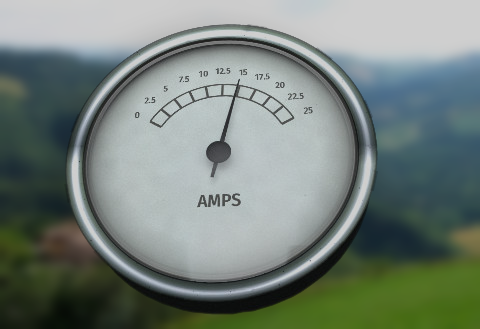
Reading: 15 A
